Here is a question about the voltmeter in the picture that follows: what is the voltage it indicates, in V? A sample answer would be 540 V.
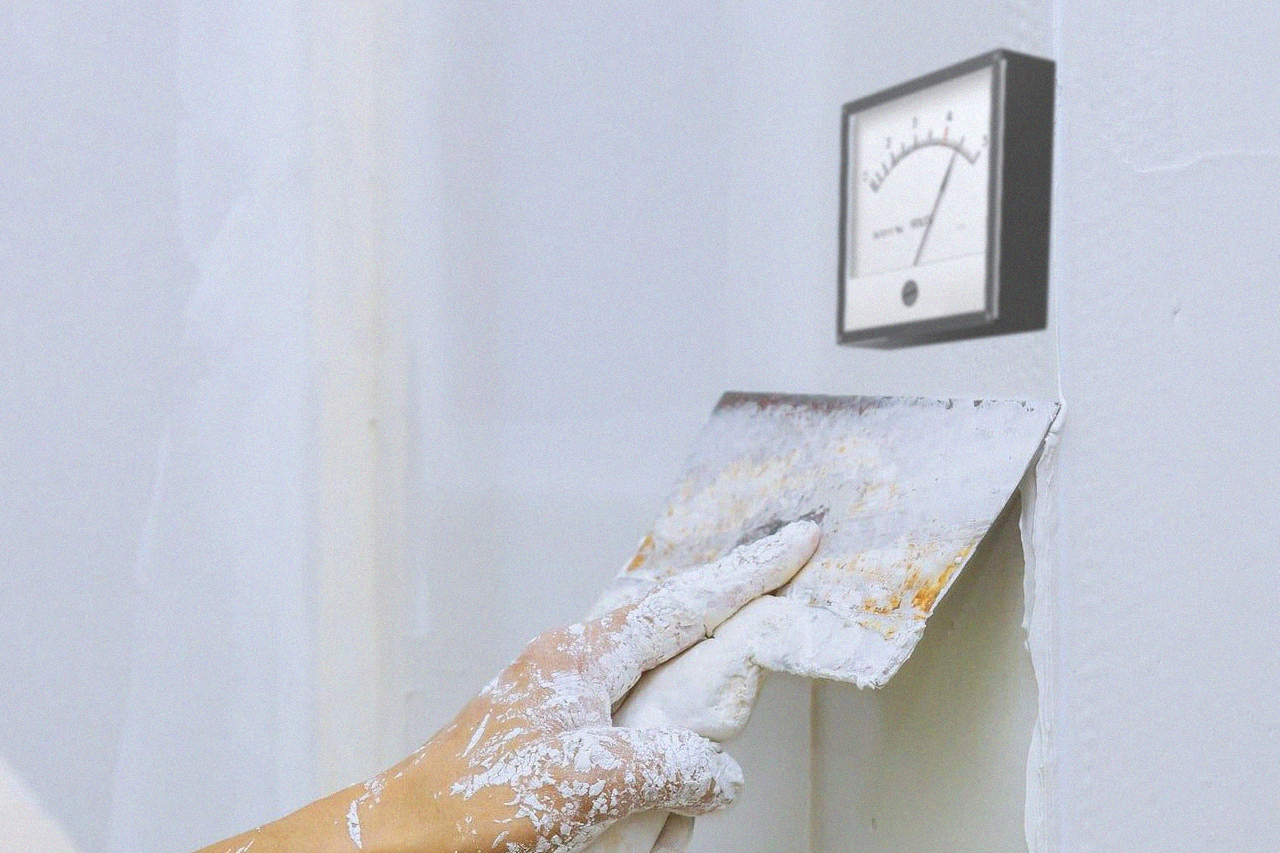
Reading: 4.5 V
